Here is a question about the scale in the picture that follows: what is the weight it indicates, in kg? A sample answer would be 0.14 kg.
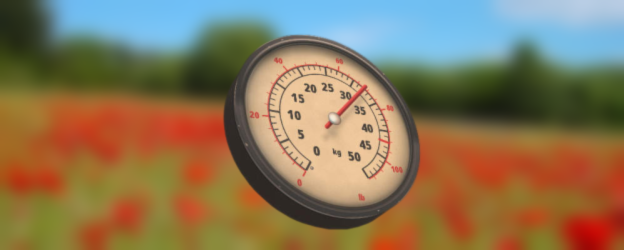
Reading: 32 kg
